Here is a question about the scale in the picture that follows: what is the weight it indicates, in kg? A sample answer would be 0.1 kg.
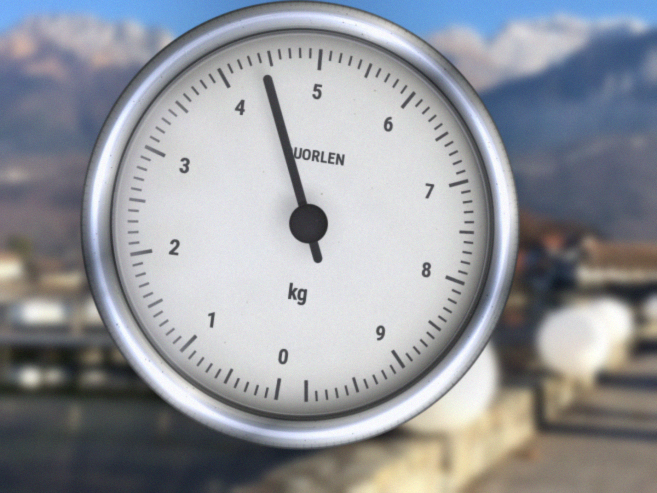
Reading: 4.4 kg
